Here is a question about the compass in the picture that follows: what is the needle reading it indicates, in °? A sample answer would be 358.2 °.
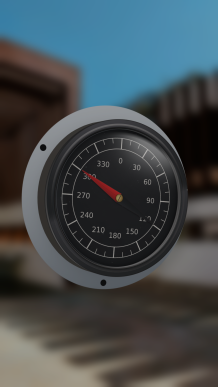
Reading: 300 °
